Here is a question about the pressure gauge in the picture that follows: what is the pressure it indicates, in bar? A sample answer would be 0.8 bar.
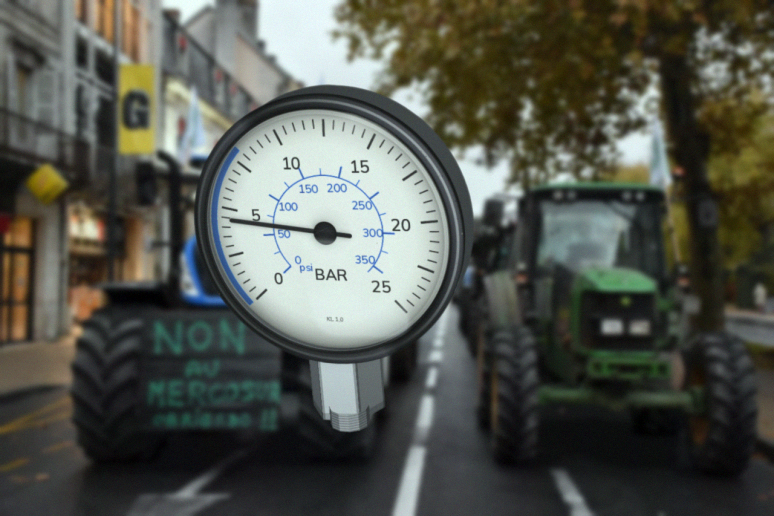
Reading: 4.5 bar
